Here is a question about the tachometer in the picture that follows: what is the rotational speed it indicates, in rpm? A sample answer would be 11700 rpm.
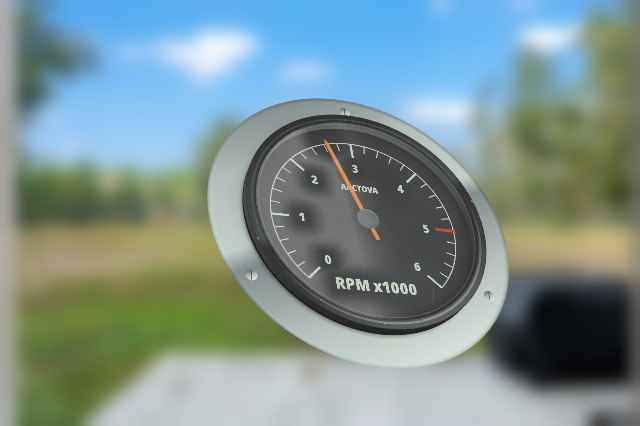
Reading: 2600 rpm
